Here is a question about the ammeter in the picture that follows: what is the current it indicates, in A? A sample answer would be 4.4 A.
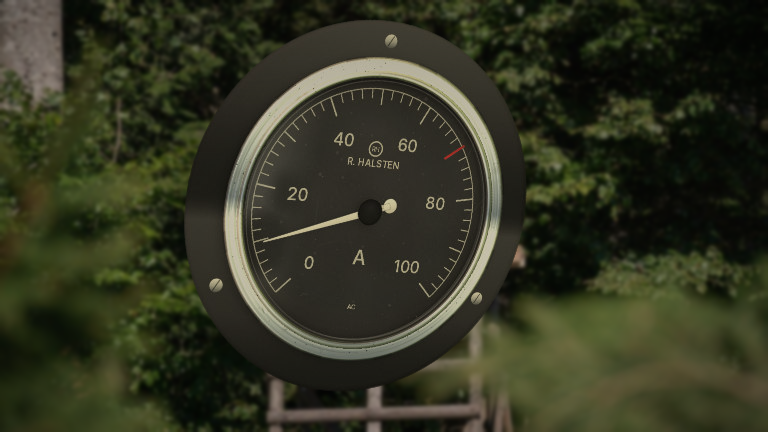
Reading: 10 A
